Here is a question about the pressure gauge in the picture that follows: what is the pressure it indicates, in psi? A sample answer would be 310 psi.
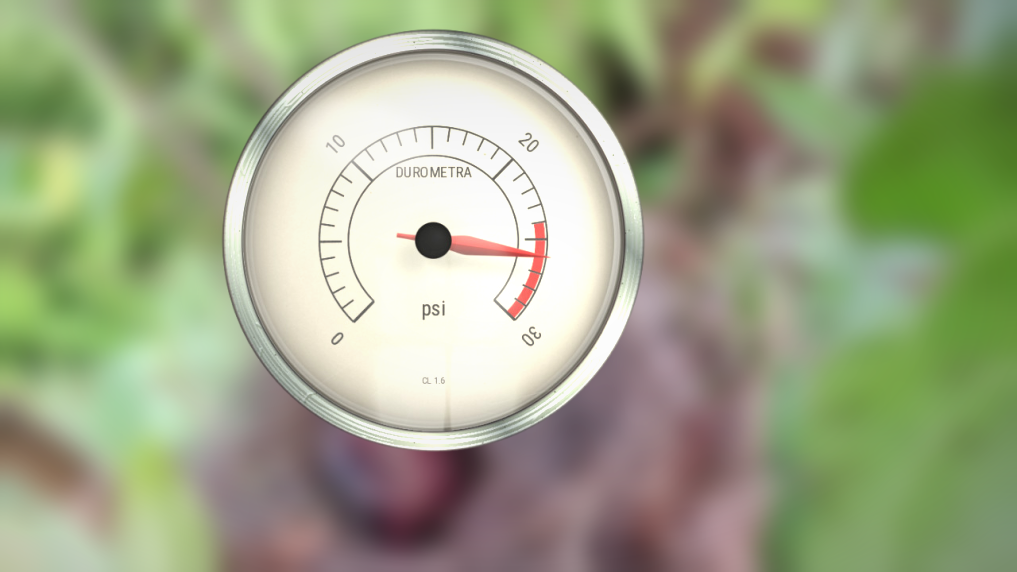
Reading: 26 psi
